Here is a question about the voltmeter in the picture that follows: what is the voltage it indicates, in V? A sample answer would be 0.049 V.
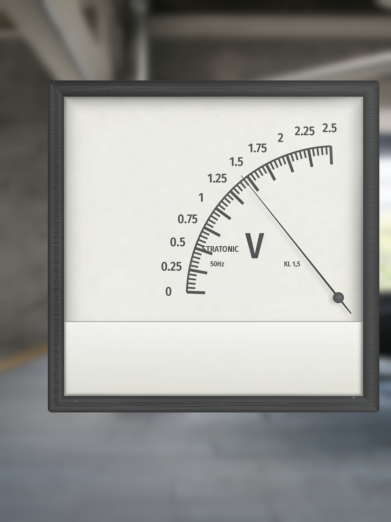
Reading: 1.45 V
